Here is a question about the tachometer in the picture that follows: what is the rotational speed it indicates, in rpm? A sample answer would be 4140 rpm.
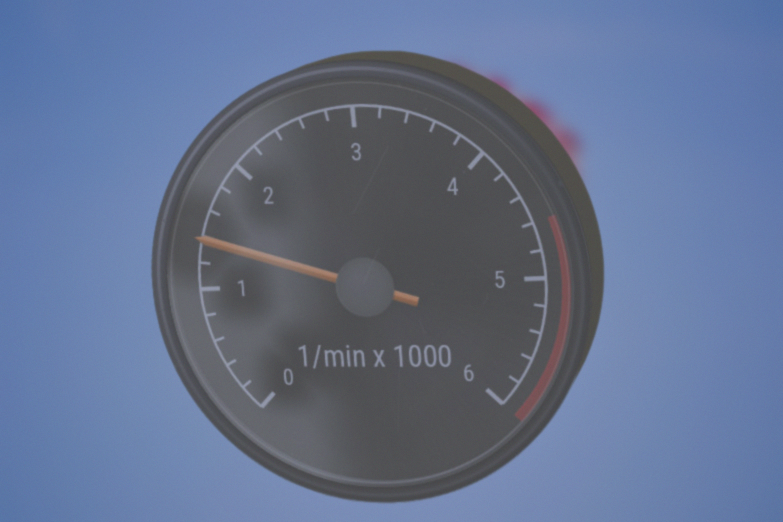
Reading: 1400 rpm
